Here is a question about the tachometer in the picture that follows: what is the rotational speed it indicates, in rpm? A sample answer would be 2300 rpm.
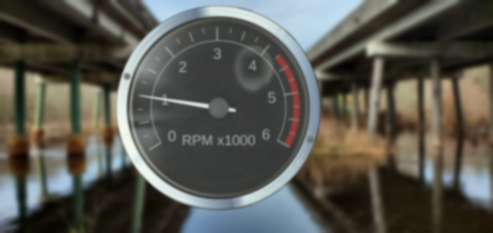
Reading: 1000 rpm
